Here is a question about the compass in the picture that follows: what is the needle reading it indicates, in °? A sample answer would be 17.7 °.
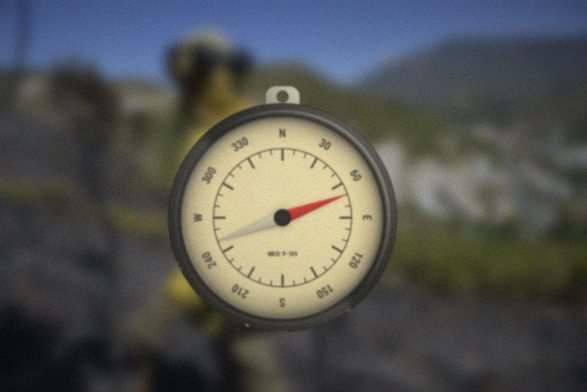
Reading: 70 °
